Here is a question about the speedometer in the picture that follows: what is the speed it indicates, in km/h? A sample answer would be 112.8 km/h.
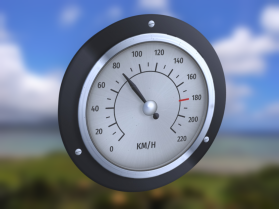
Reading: 80 km/h
